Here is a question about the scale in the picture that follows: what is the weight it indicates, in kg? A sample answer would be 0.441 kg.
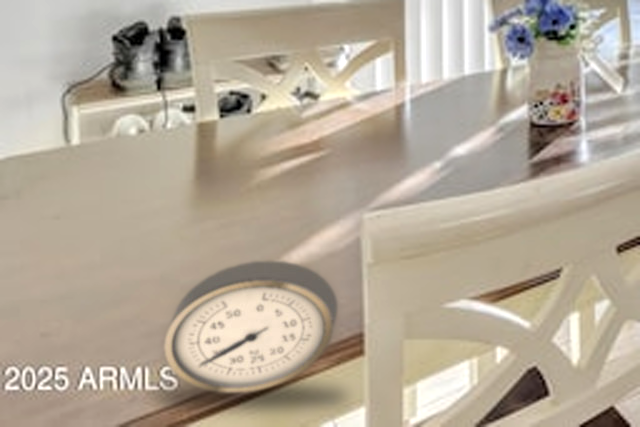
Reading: 35 kg
